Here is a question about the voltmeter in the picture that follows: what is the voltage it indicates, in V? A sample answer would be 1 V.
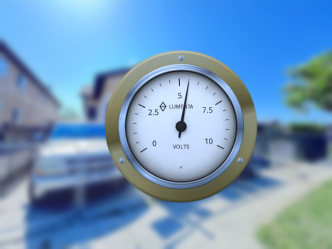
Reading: 5.5 V
